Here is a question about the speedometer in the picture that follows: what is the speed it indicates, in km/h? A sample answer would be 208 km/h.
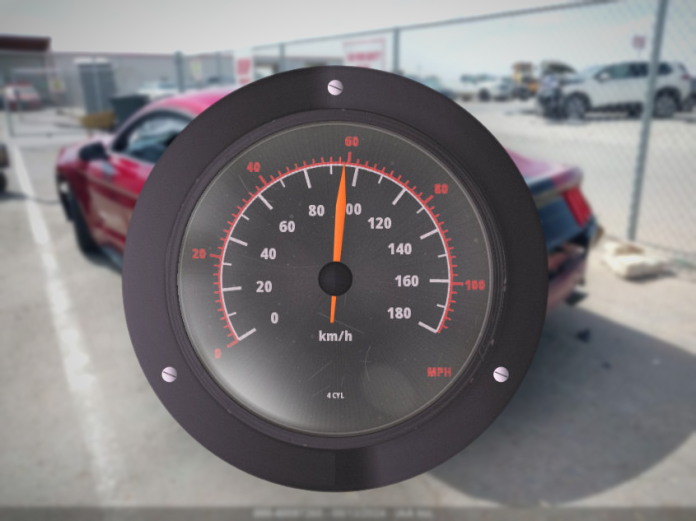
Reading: 95 km/h
